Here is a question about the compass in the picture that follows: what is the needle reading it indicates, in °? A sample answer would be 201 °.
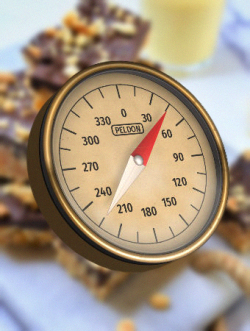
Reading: 45 °
